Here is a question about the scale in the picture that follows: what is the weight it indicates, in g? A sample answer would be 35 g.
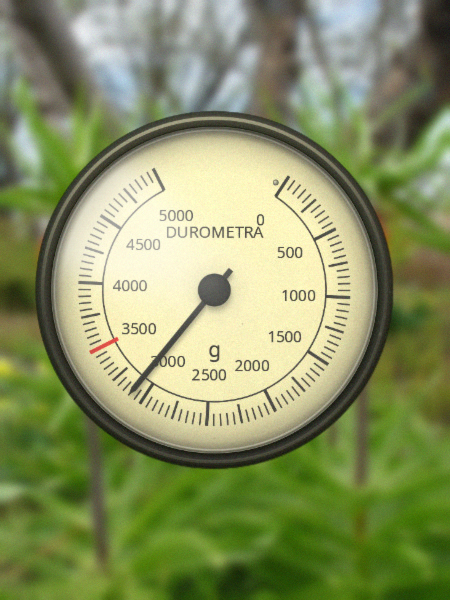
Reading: 3100 g
